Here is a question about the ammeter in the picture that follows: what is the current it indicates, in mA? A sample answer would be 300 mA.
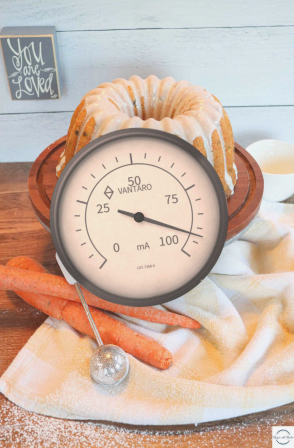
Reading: 92.5 mA
